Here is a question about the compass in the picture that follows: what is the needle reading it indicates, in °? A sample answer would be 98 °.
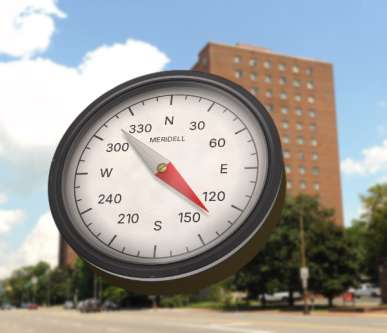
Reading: 135 °
